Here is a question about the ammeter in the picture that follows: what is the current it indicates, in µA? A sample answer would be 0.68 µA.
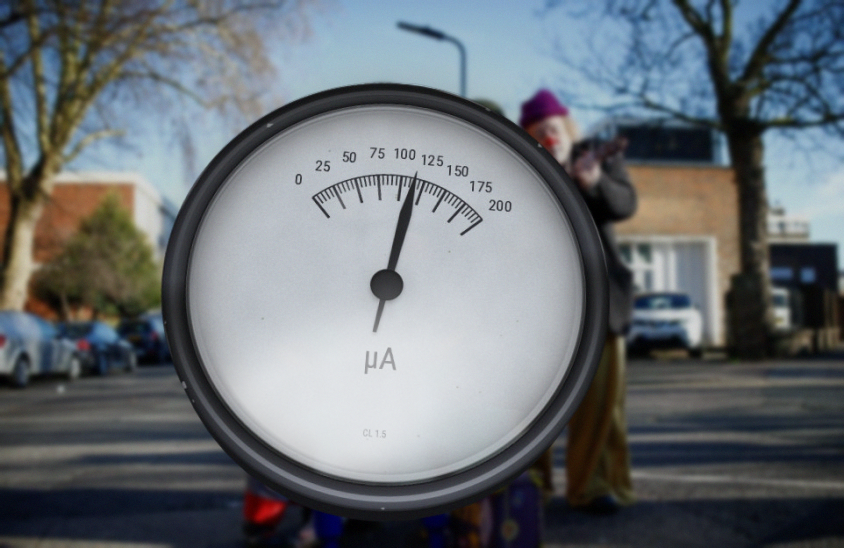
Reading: 115 µA
